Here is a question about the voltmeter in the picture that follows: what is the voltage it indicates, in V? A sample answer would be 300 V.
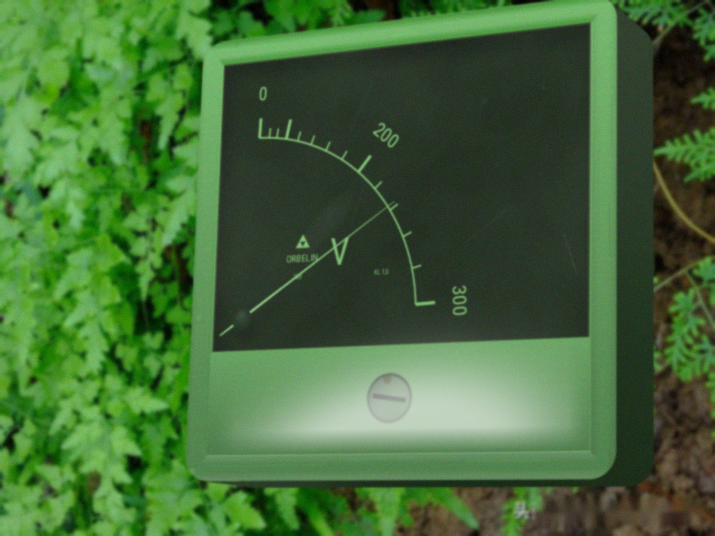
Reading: 240 V
